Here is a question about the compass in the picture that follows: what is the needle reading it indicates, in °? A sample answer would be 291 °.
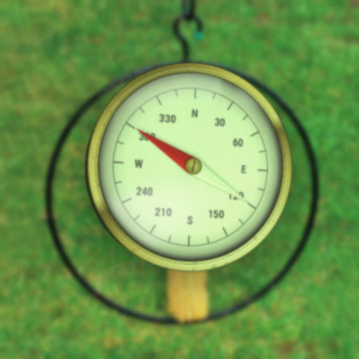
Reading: 300 °
